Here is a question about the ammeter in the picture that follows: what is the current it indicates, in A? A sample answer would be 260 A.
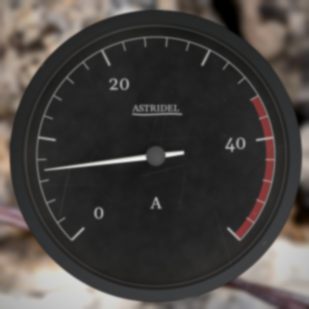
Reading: 7 A
